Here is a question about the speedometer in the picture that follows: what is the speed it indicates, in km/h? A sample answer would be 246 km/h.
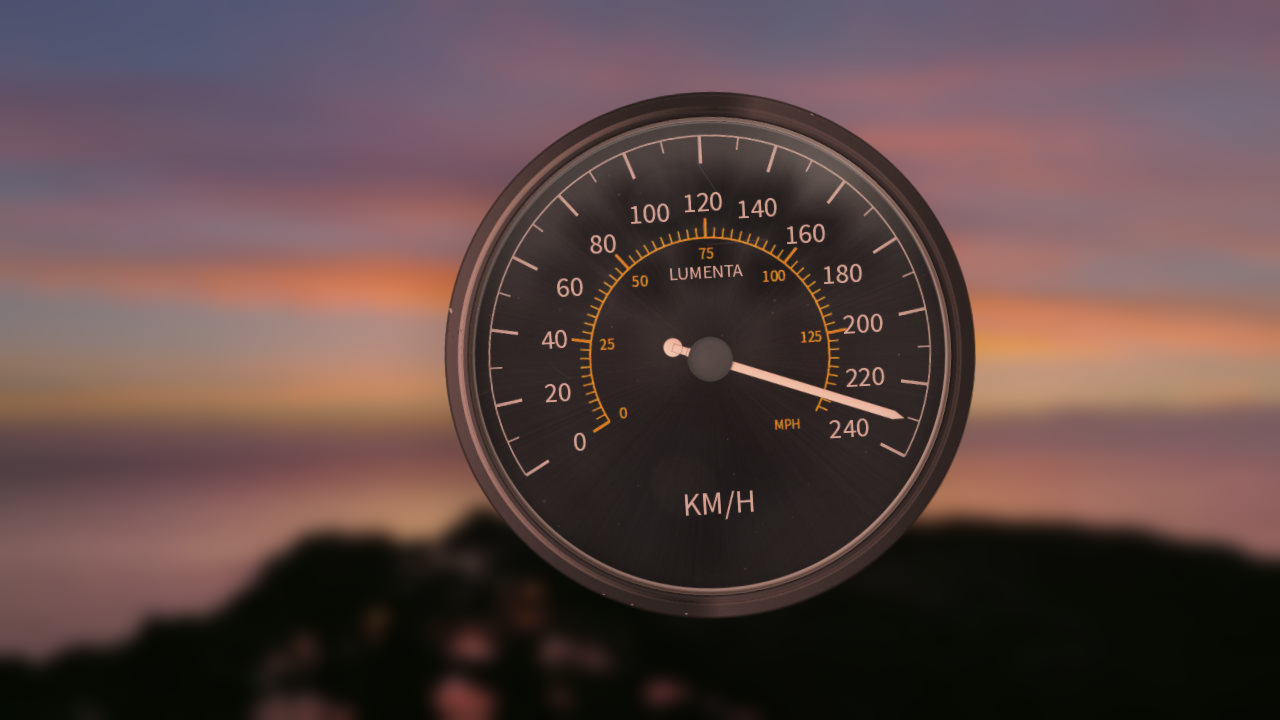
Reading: 230 km/h
